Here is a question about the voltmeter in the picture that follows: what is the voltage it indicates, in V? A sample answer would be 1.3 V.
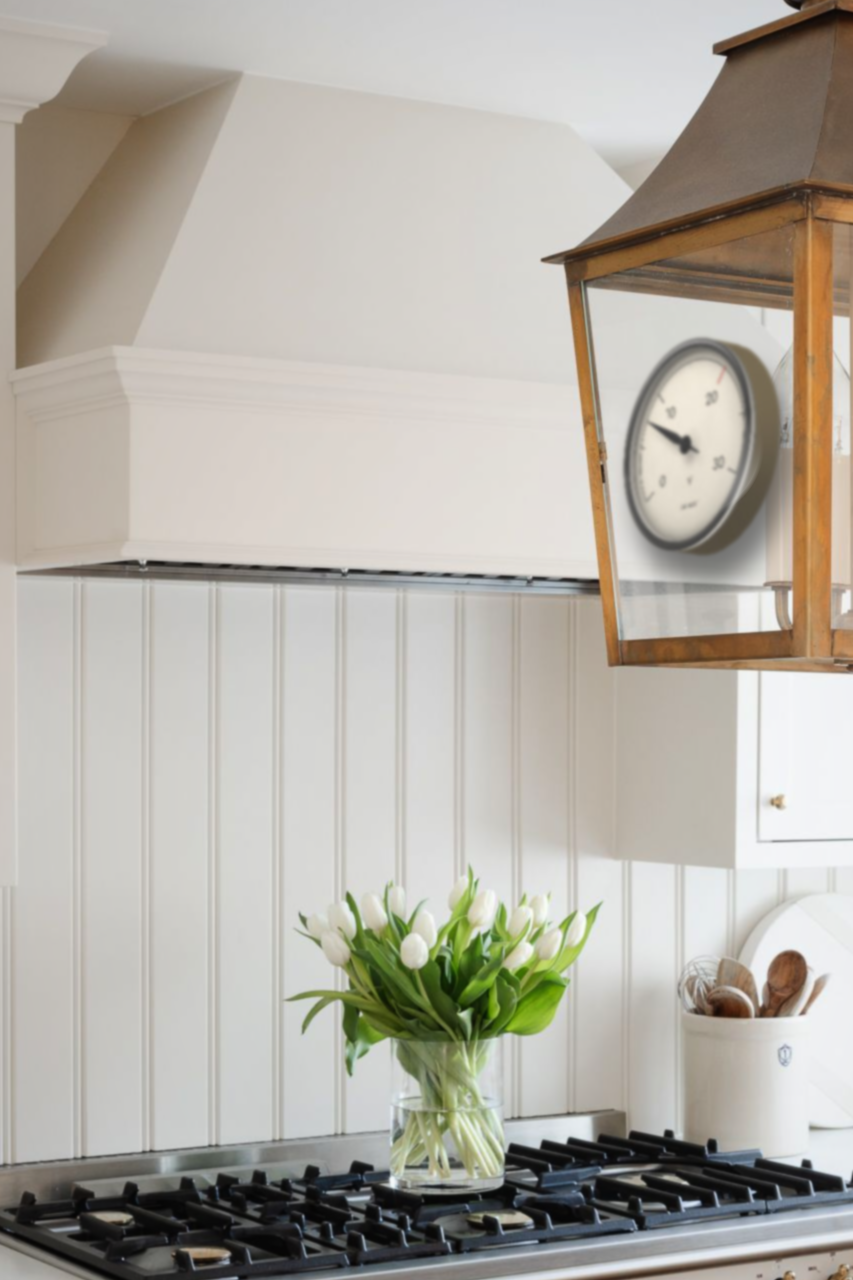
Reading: 7.5 V
